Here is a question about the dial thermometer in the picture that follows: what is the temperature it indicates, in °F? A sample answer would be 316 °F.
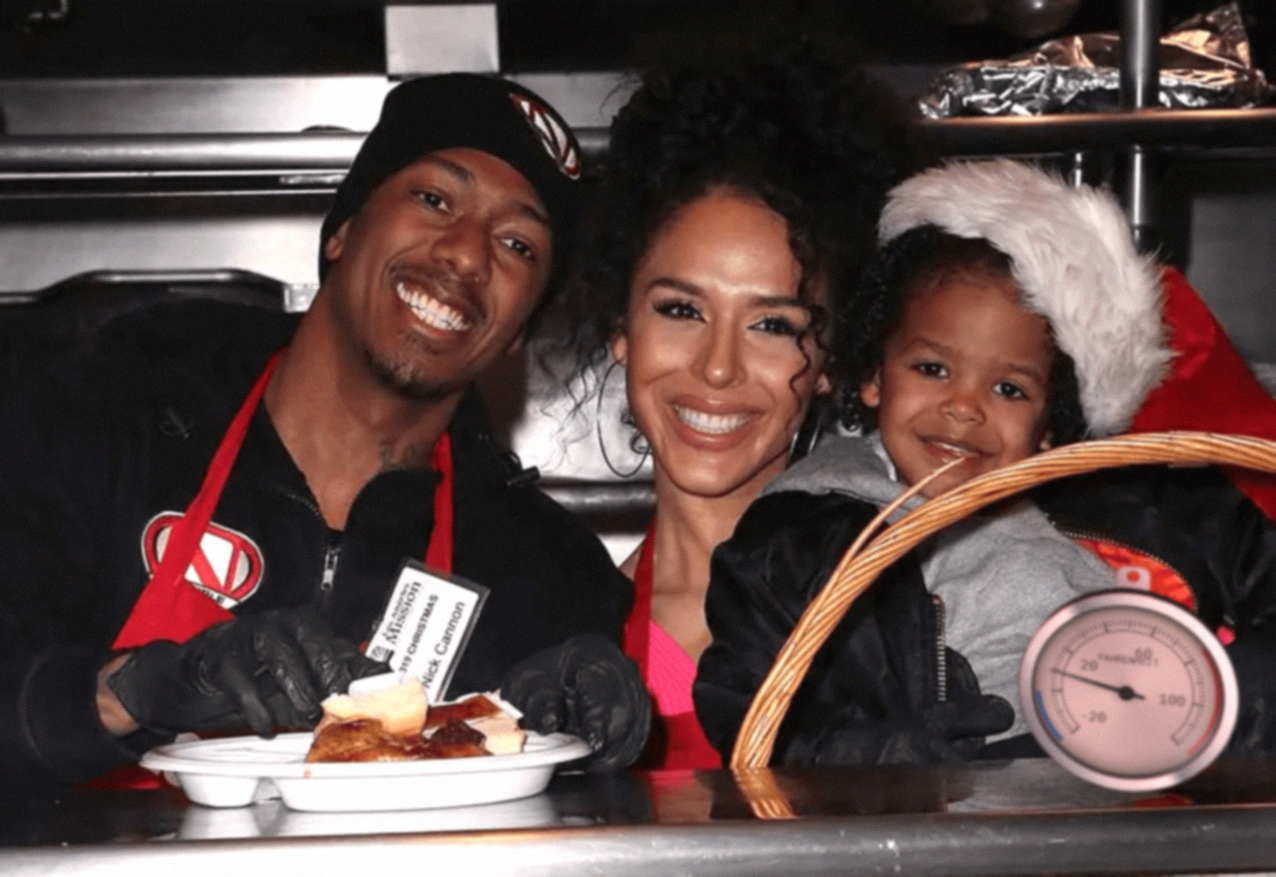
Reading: 10 °F
